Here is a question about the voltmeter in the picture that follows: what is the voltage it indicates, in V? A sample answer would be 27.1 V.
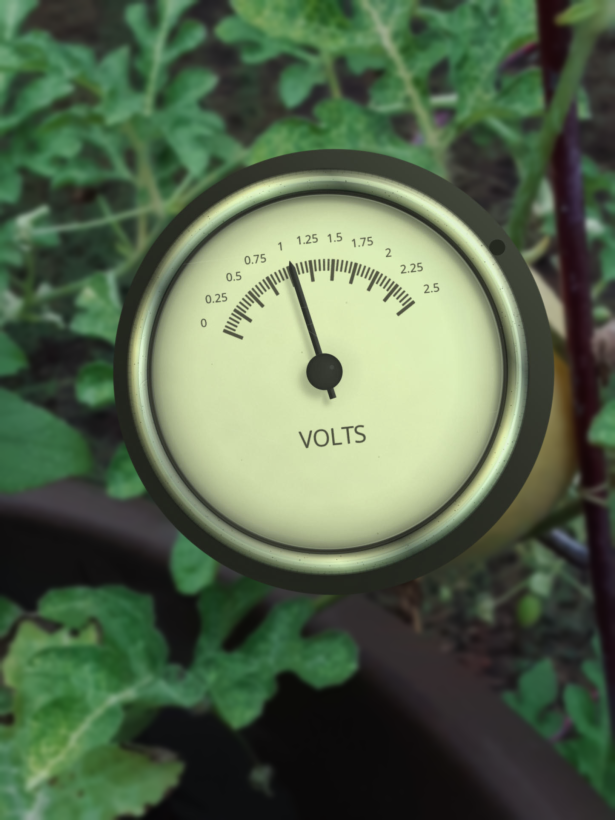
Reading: 1.05 V
